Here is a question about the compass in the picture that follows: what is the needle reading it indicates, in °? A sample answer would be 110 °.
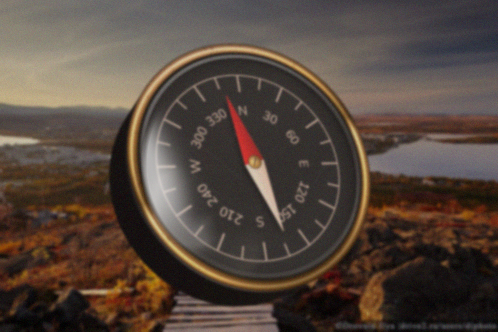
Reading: 345 °
